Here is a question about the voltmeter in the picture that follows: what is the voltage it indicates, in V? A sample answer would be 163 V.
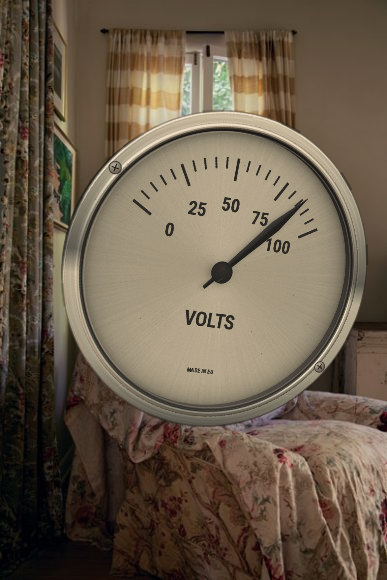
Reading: 85 V
